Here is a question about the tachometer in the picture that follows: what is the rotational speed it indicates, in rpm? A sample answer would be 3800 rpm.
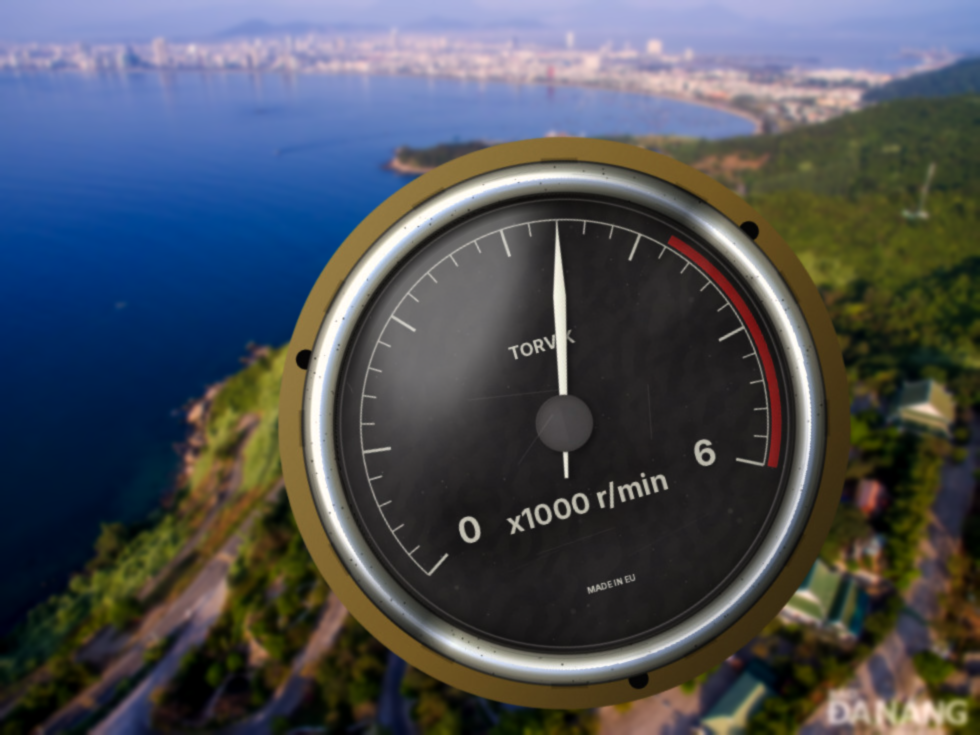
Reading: 3400 rpm
